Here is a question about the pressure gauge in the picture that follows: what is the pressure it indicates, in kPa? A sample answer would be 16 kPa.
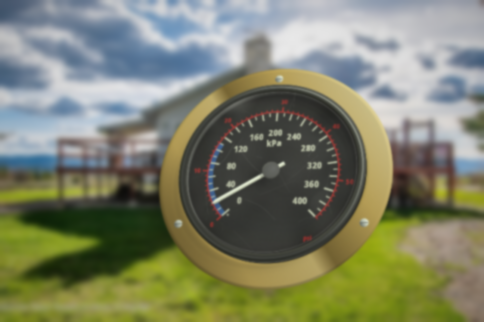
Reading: 20 kPa
